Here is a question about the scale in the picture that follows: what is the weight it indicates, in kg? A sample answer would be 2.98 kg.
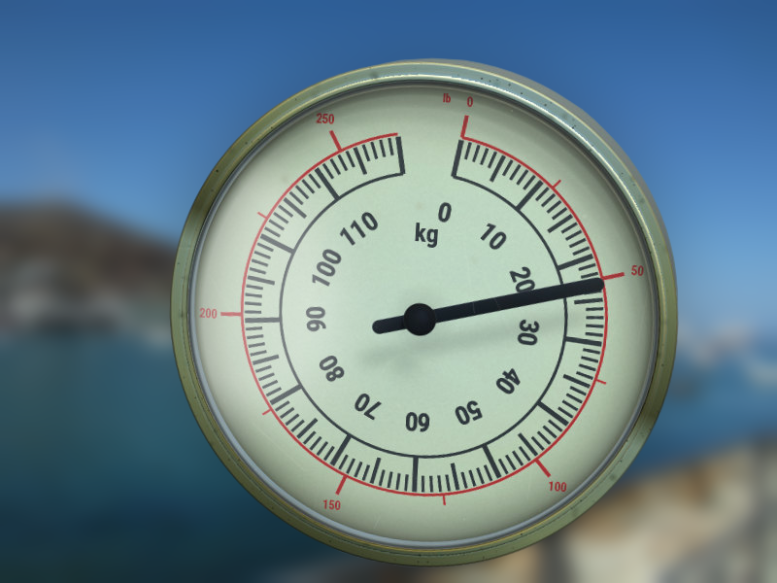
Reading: 23 kg
